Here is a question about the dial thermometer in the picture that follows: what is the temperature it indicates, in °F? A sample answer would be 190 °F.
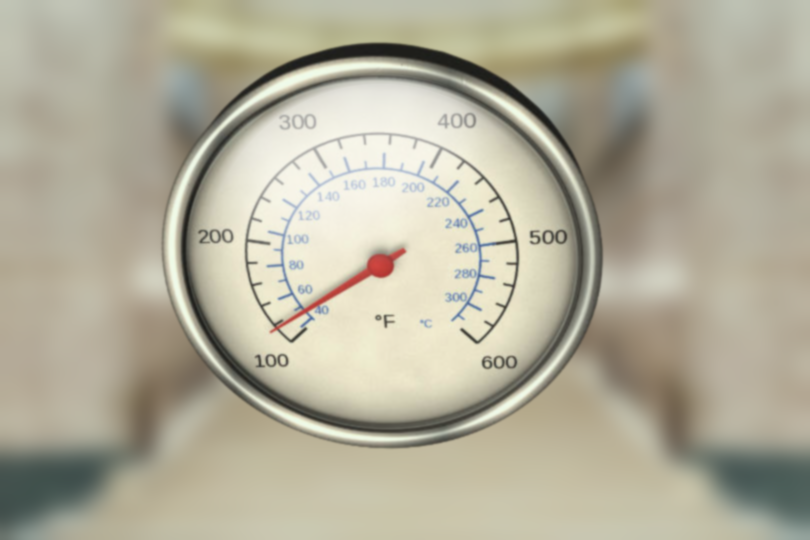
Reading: 120 °F
